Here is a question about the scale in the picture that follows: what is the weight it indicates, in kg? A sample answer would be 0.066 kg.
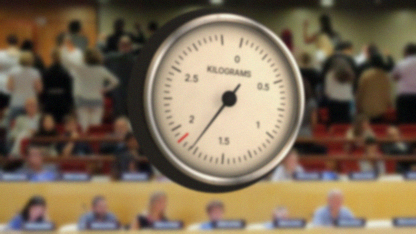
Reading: 1.8 kg
